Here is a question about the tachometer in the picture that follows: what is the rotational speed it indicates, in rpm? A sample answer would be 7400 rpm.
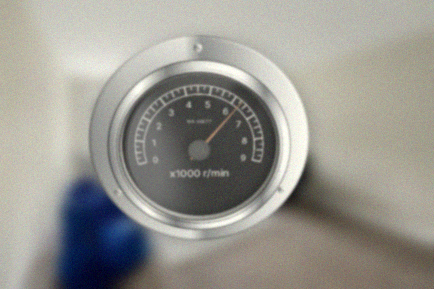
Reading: 6250 rpm
